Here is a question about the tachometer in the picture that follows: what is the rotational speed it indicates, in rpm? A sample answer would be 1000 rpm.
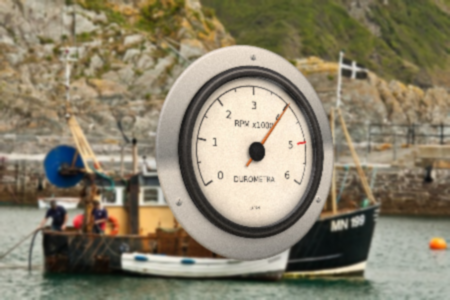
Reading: 4000 rpm
